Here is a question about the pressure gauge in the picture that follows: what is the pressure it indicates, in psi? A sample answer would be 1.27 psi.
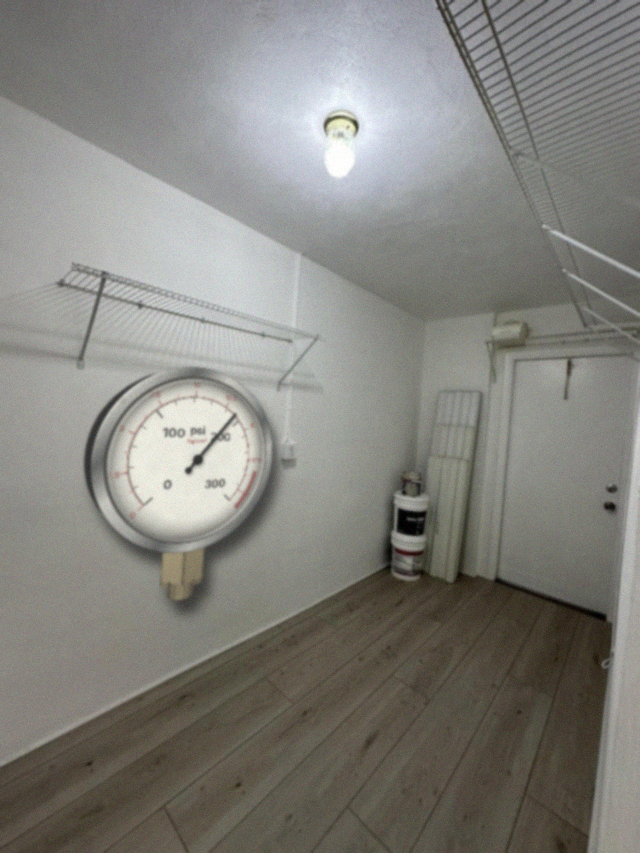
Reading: 190 psi
